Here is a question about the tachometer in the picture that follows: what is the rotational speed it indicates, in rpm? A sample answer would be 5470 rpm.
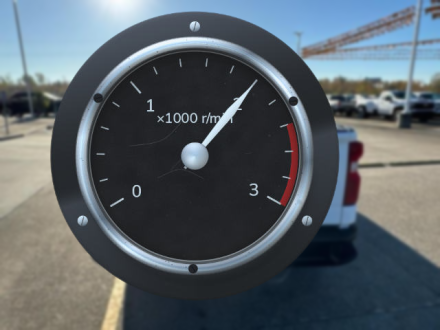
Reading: 2000 rpm
